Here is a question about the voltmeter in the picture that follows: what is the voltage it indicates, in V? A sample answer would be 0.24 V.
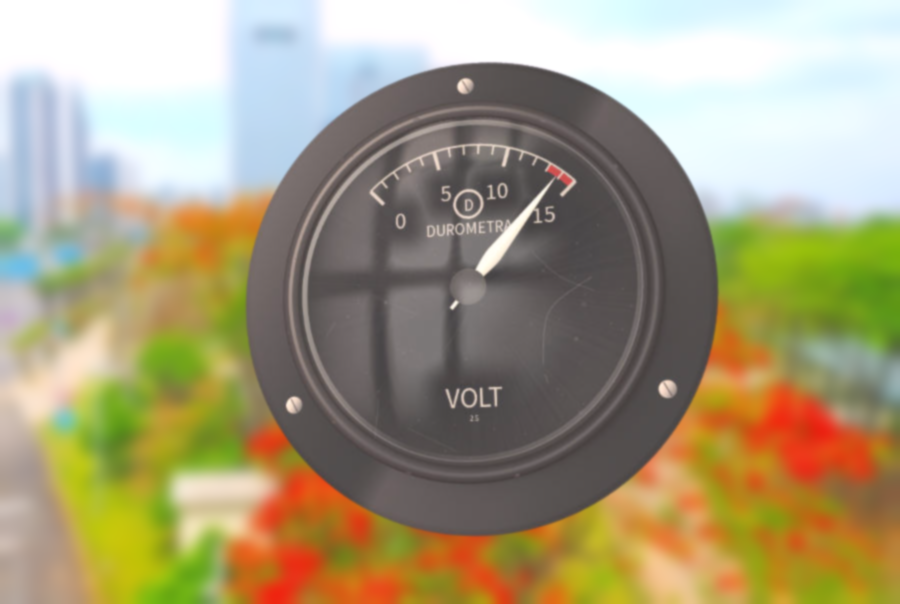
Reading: 14 V
